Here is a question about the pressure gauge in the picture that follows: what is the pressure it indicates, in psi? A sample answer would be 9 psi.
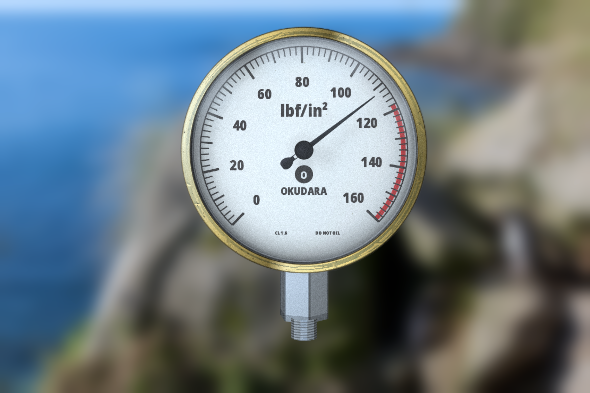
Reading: 112 psi
